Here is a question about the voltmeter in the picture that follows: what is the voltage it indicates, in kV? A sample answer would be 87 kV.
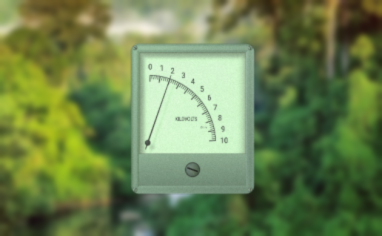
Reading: 2 kV
